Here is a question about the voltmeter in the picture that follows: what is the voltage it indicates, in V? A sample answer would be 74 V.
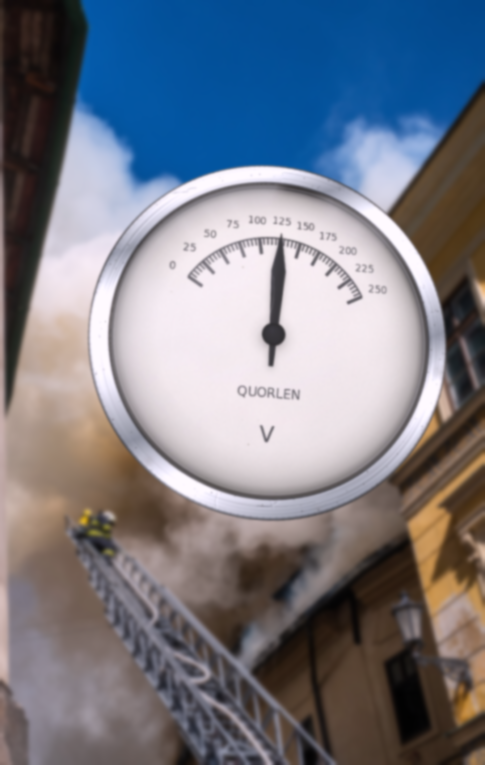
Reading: 125 V
